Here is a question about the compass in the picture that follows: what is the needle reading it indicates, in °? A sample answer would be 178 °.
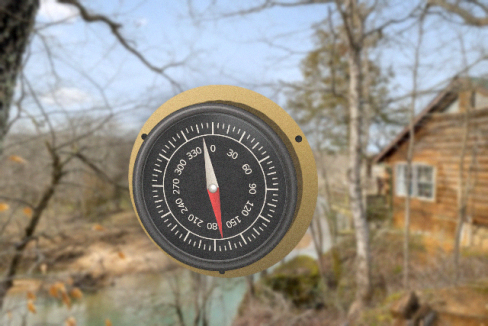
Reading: 170 °
